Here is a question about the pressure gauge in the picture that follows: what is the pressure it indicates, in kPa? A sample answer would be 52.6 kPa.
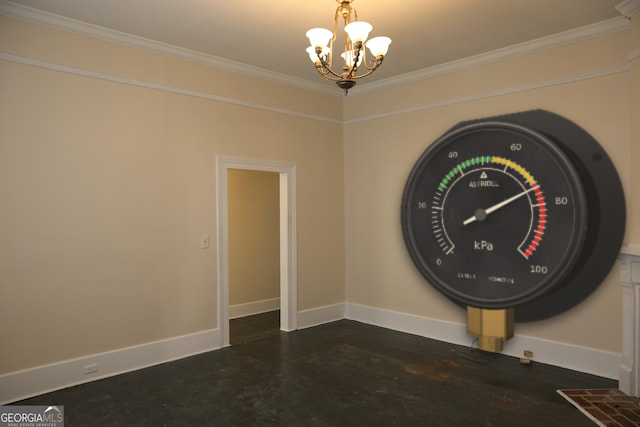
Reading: 74 kPa
